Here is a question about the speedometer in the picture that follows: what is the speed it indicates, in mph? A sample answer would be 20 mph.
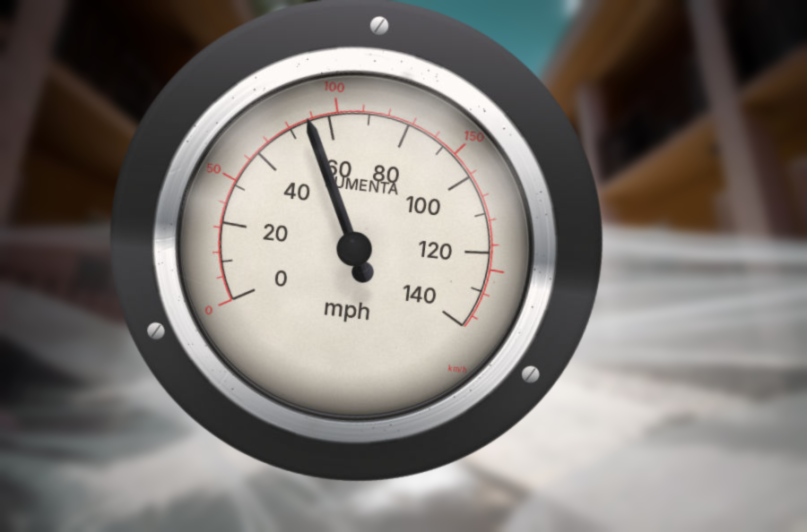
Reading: 55 mph
